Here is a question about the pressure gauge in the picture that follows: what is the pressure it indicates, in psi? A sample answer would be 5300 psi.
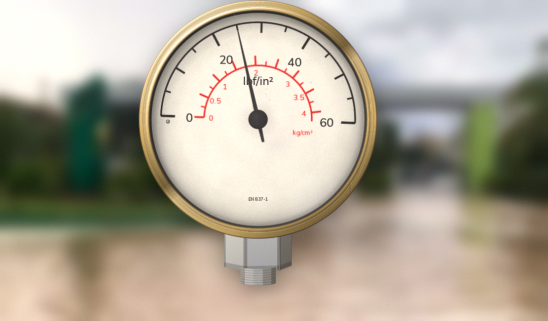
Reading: 25 psi
